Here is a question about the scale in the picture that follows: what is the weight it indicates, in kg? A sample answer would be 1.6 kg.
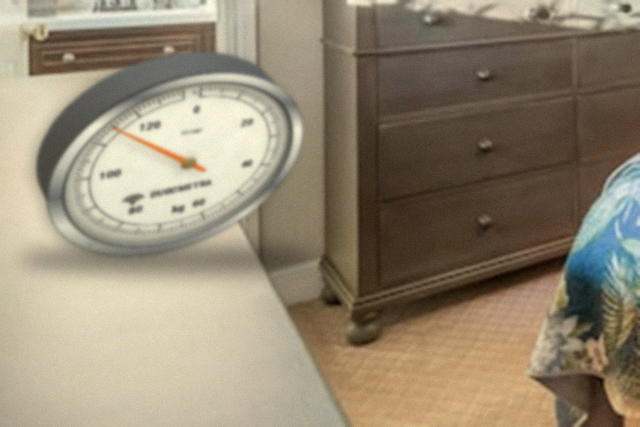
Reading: 115 kg
